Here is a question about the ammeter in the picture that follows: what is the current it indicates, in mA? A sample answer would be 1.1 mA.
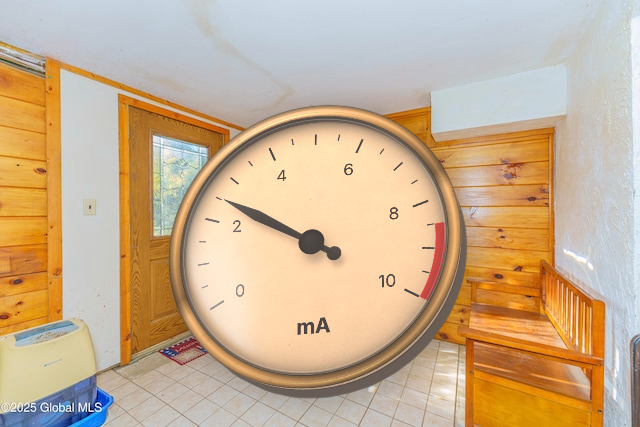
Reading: 2.5 mA
